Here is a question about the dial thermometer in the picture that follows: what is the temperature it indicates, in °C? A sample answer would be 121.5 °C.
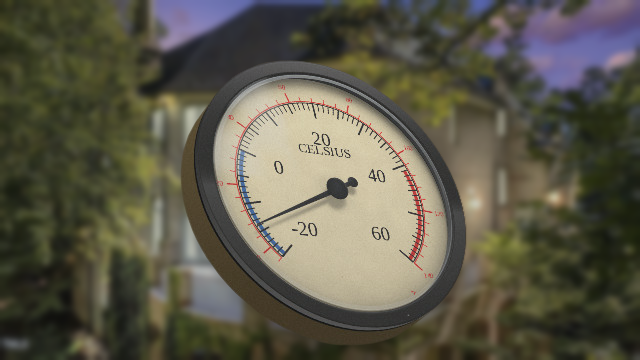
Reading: -14 °C
